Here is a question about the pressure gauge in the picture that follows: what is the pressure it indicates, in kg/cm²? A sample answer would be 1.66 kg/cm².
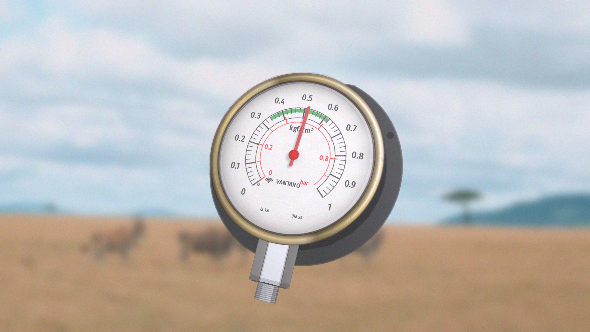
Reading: 0.52 kg/cm²
